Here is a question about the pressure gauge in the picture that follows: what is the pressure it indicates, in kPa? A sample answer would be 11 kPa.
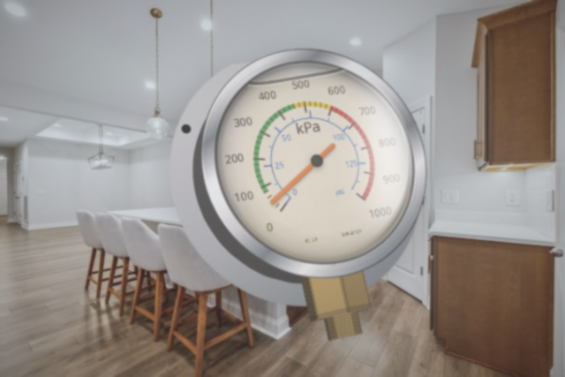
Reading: 40 kPa
